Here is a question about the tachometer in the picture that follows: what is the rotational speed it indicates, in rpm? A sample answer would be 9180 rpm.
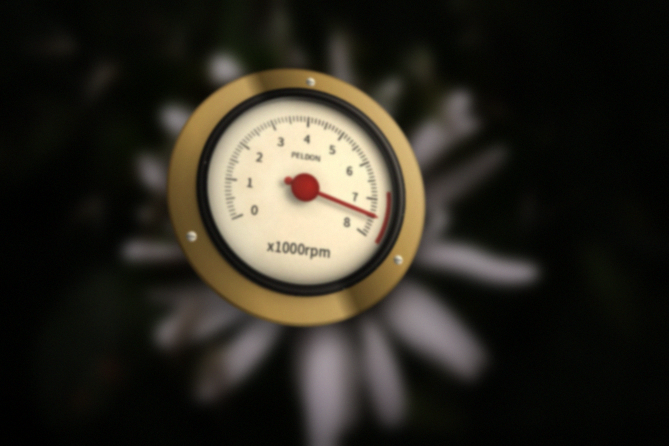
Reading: 7500 rpm
